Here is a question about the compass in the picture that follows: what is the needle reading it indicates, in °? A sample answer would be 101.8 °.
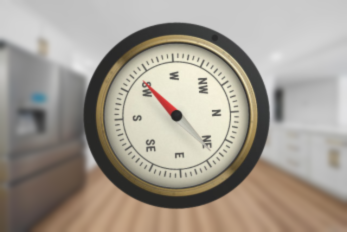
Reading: 230 °
